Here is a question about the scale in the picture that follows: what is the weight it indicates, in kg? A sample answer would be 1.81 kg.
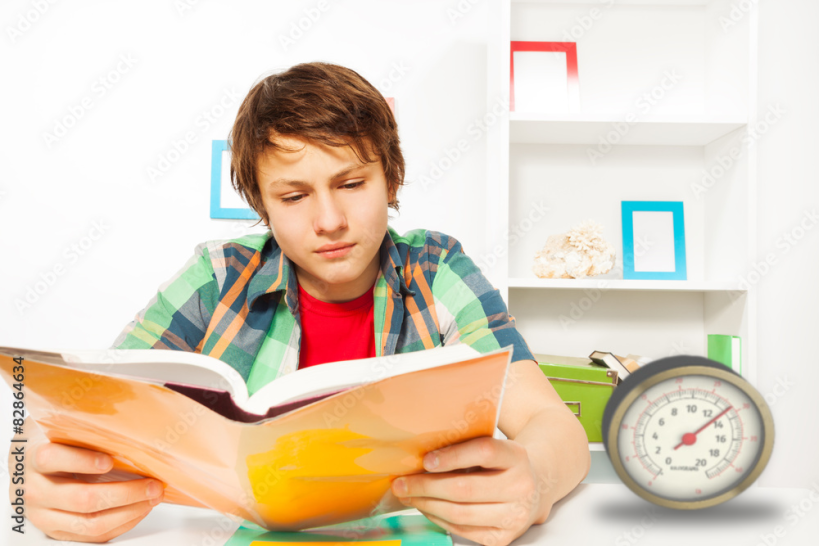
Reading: 13 kg
